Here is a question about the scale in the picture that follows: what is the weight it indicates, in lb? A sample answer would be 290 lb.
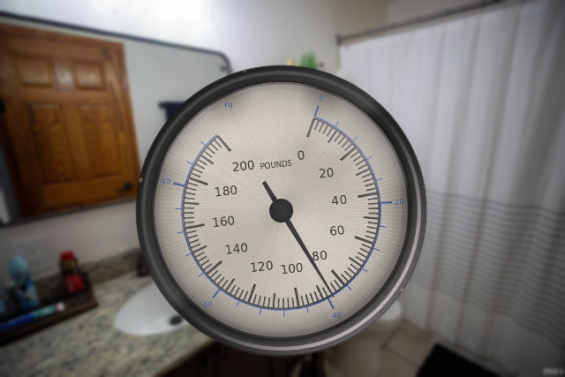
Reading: 86 lb
